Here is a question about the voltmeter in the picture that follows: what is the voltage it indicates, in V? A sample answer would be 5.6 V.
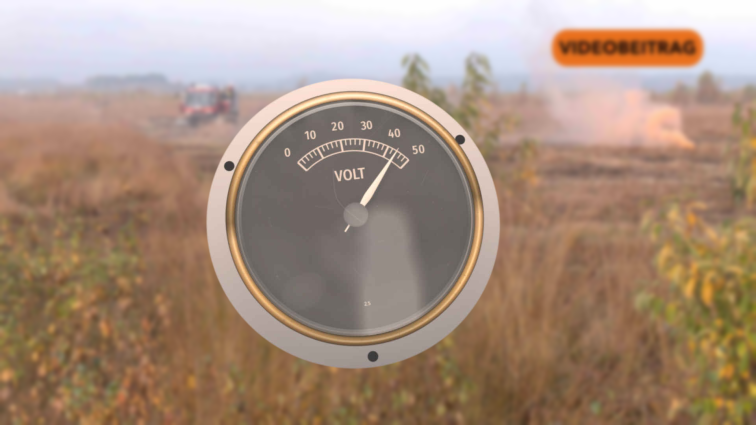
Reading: 44 V
